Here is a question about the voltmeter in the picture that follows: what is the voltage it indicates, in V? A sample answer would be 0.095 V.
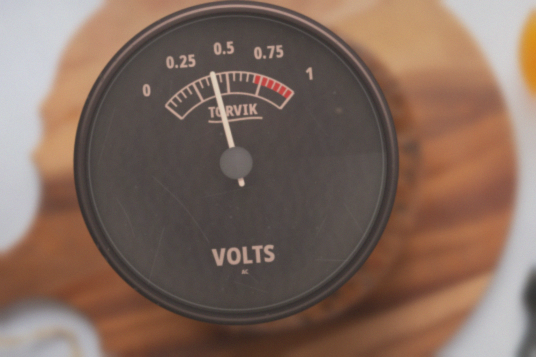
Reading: 0.4 V
